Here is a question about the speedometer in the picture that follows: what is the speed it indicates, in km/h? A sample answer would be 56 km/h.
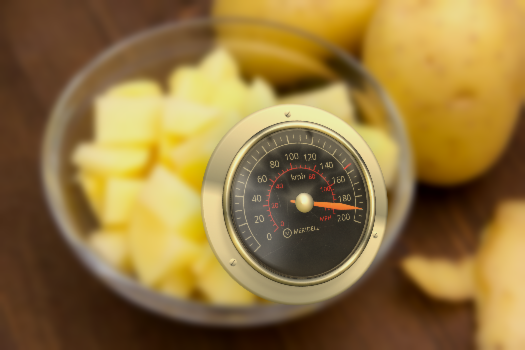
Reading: 190 km/h
